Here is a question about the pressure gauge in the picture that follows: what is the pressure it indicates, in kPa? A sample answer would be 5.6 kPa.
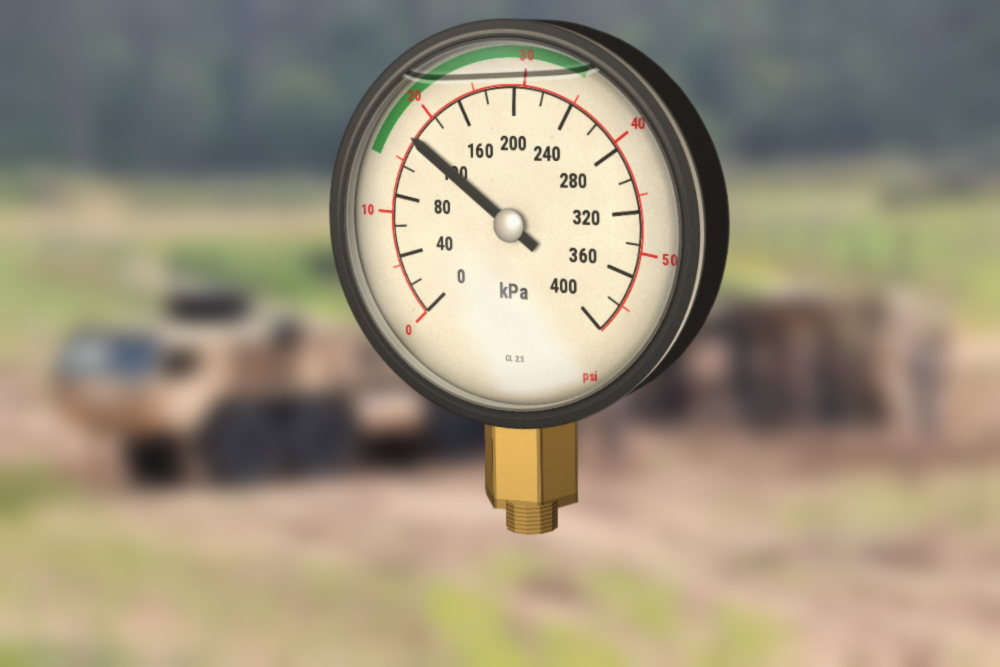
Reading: 120 kPa
